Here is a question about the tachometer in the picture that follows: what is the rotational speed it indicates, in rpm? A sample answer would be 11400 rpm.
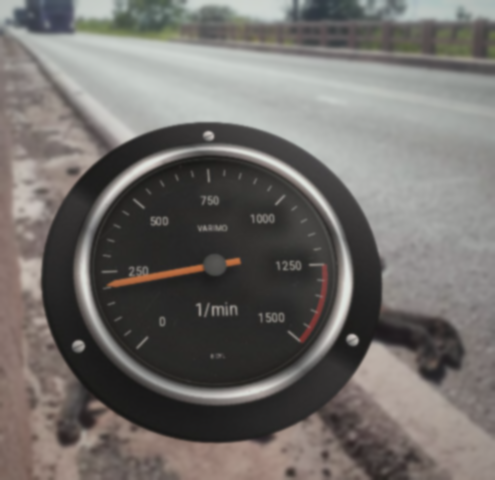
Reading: 200 rpm
